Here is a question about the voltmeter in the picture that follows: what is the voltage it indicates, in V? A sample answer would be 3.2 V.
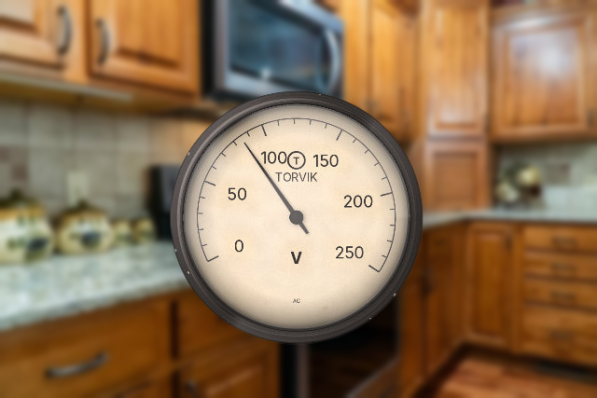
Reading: 85 V
